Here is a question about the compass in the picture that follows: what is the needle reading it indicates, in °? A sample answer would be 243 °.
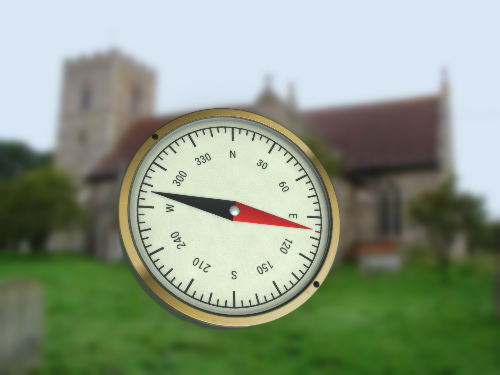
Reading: 100 °
